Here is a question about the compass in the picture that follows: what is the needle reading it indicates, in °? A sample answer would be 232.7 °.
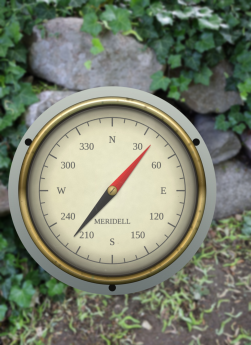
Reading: 40 °
